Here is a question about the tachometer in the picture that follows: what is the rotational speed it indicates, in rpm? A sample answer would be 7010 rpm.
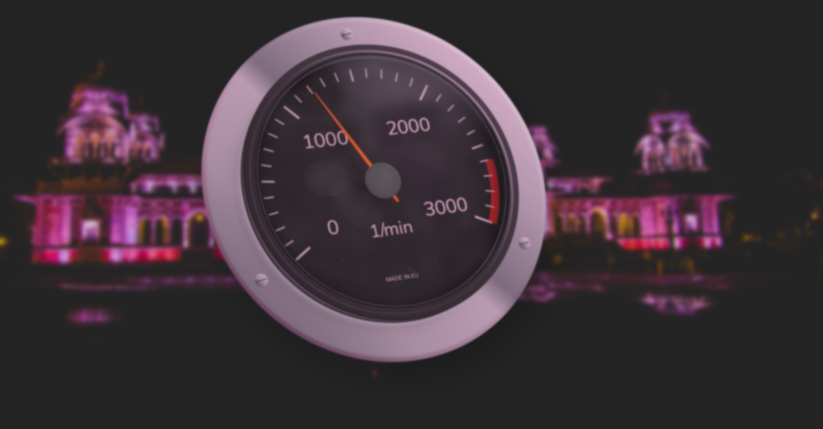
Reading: 1200 rpm
